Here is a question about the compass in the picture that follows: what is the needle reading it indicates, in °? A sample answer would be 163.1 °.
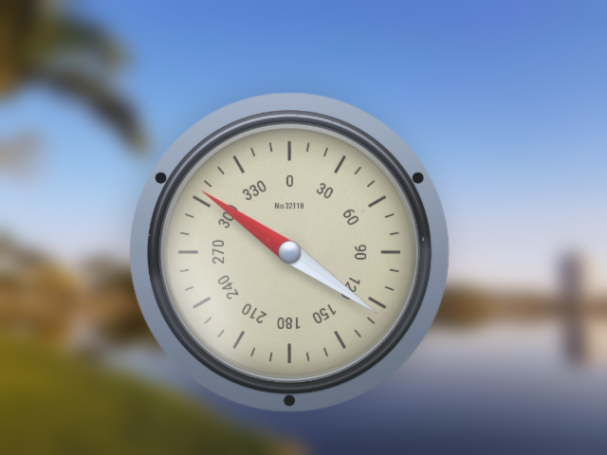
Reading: 305 °
